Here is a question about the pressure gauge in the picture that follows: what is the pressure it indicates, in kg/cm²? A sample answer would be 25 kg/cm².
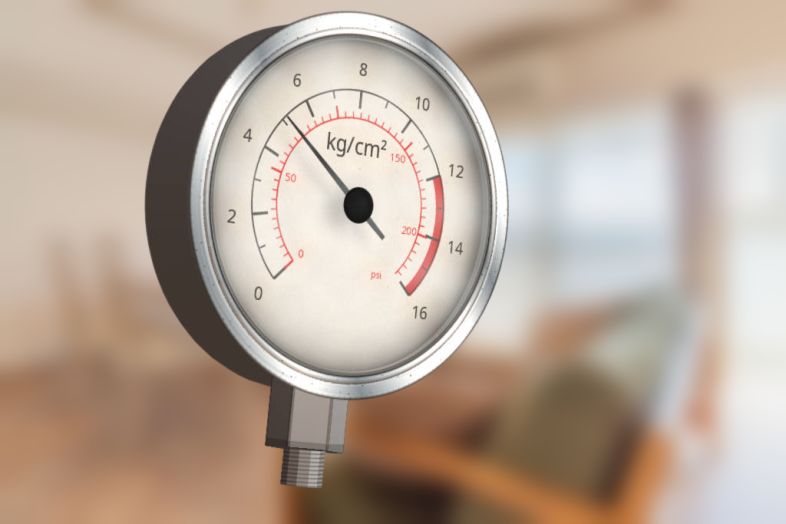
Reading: 5 kg/cm²
